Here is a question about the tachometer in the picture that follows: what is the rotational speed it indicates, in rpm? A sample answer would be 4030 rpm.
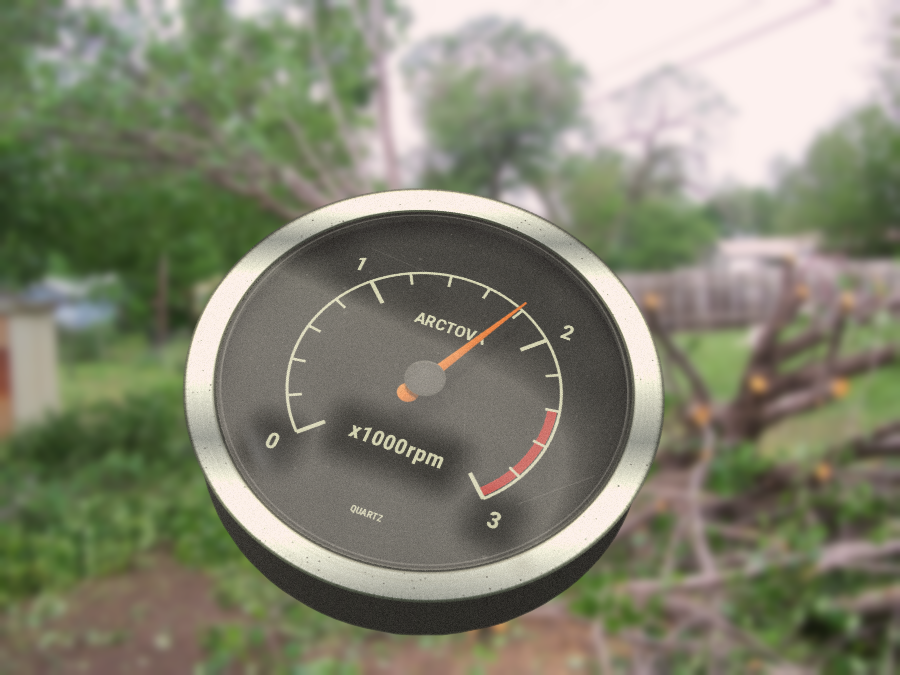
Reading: 1800 rpm
